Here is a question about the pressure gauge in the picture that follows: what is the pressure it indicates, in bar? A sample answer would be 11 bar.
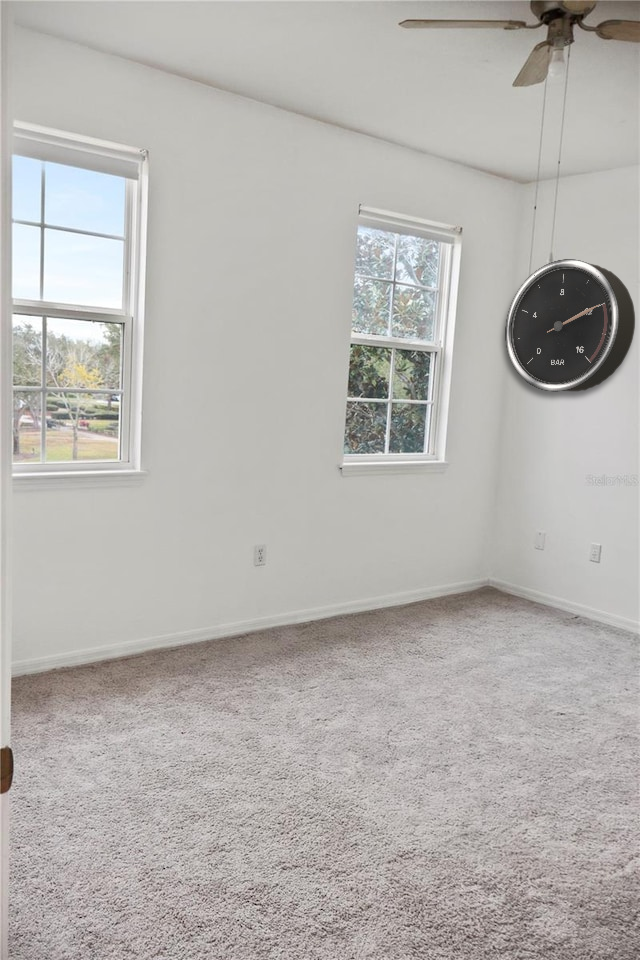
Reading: 12 bar
